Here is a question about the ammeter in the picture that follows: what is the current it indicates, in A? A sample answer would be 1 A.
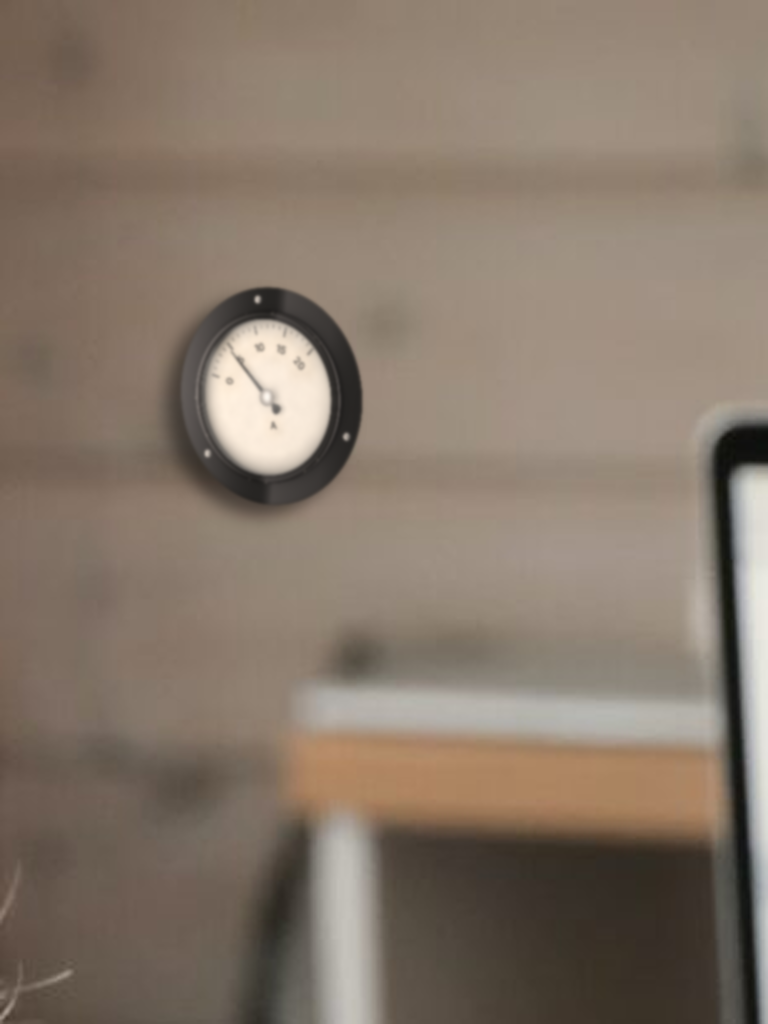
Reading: 5 A
